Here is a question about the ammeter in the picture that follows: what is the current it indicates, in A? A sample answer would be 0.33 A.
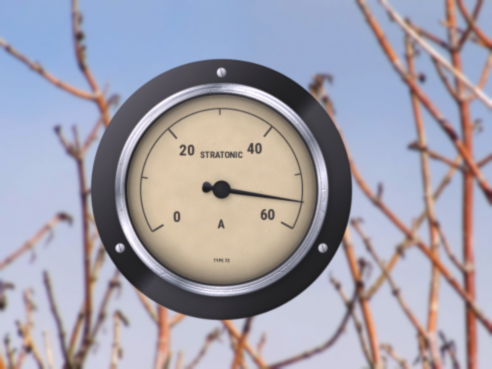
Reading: 55 A
